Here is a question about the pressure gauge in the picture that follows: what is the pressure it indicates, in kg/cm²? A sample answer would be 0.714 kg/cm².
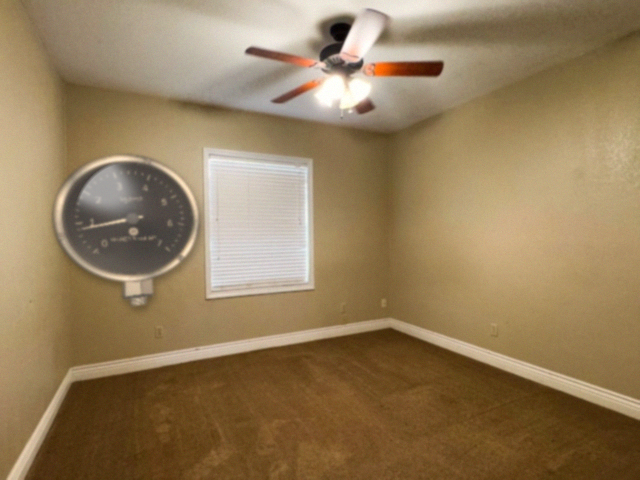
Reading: 0.8 kg/cm²
